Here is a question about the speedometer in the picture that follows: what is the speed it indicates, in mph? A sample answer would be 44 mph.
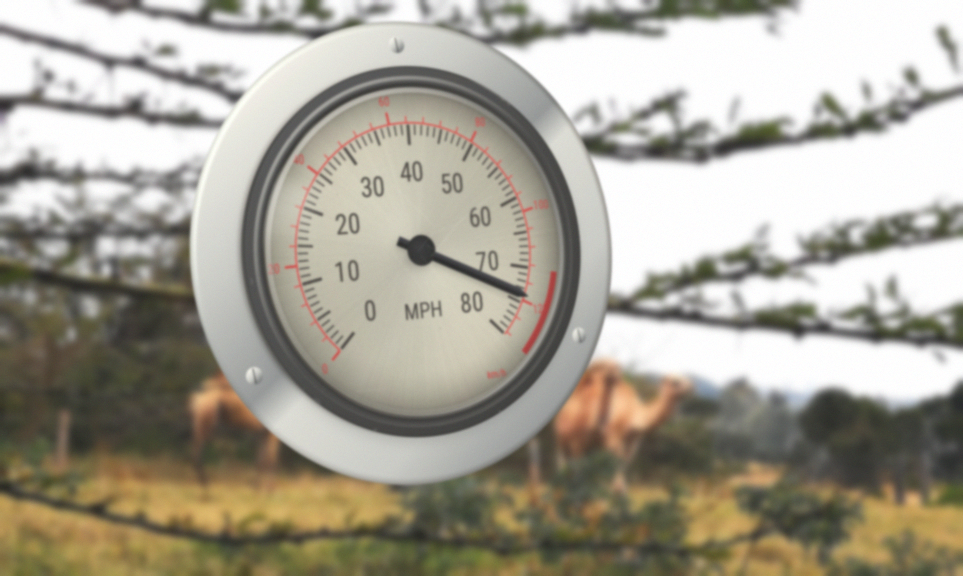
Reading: 74 mph
